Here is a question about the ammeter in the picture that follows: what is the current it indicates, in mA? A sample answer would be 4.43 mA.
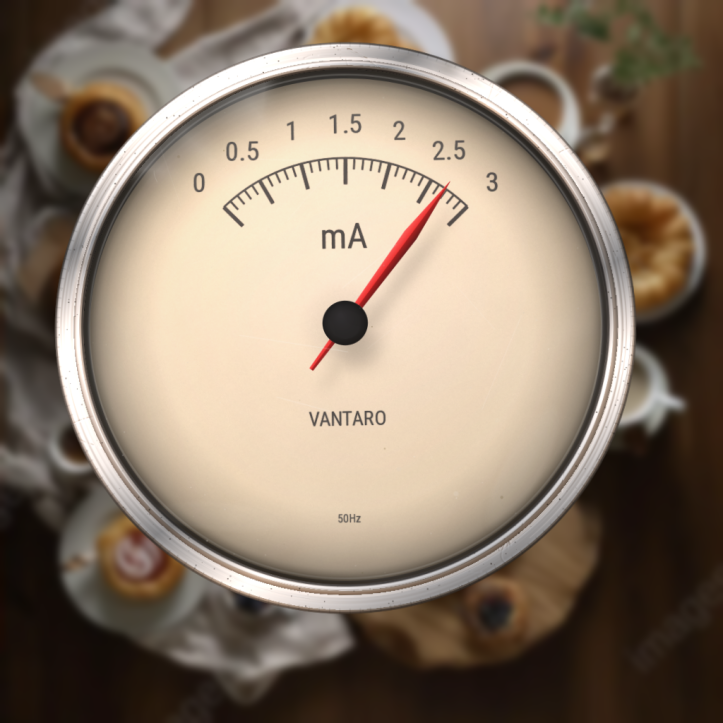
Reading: 2.7 mA
